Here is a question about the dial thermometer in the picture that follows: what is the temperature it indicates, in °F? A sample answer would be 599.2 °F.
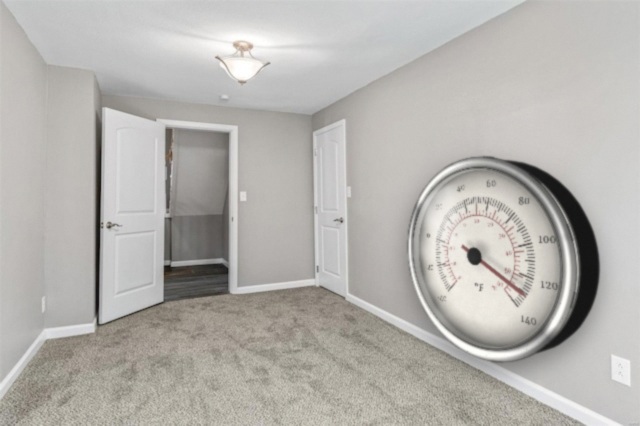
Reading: 130 °F
